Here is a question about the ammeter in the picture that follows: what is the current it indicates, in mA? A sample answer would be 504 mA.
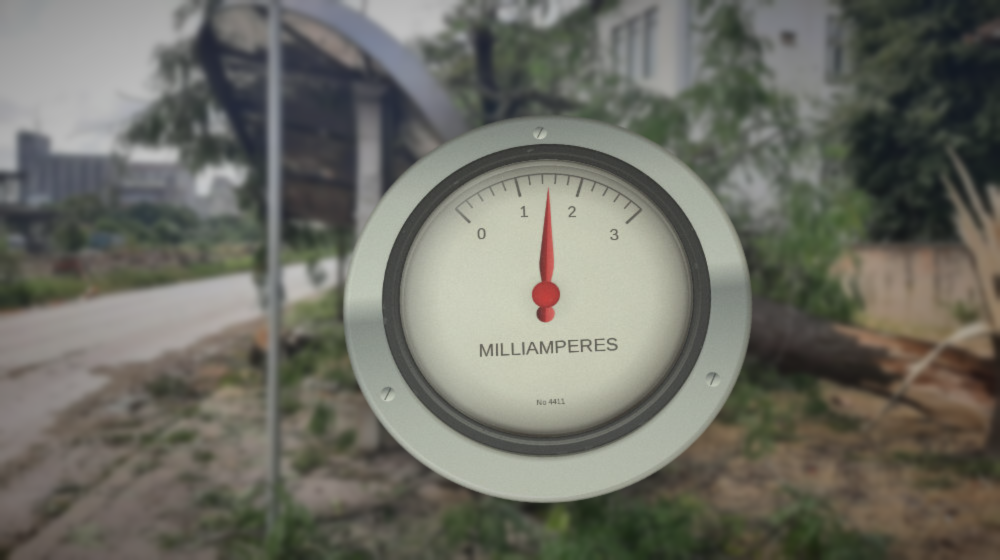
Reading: 1.5 mA
